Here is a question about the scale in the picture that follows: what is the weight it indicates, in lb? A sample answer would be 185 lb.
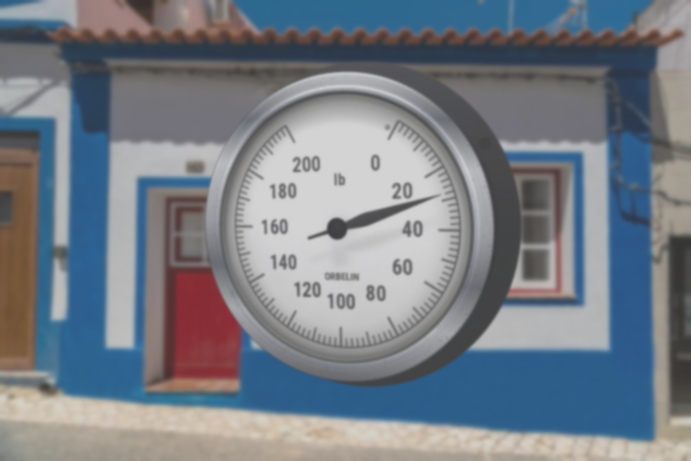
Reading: 28 lb
